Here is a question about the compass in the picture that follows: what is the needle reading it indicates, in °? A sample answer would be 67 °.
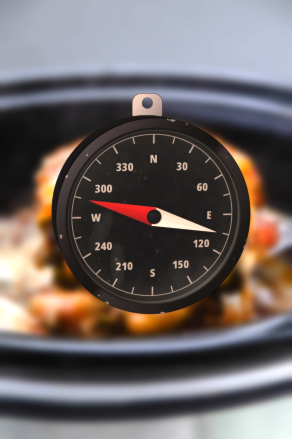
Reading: 285 °
